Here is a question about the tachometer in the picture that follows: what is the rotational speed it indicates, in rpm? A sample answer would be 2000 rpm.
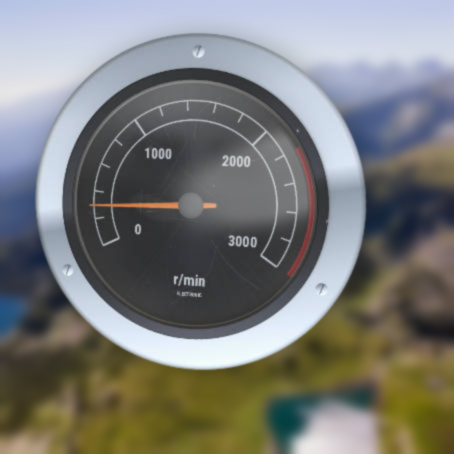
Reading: 300 rpm
